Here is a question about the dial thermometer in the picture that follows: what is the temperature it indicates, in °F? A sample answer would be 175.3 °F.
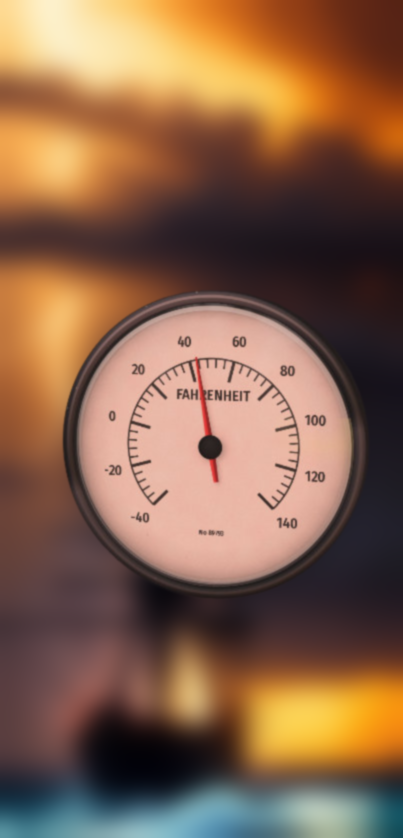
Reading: 44 °F
